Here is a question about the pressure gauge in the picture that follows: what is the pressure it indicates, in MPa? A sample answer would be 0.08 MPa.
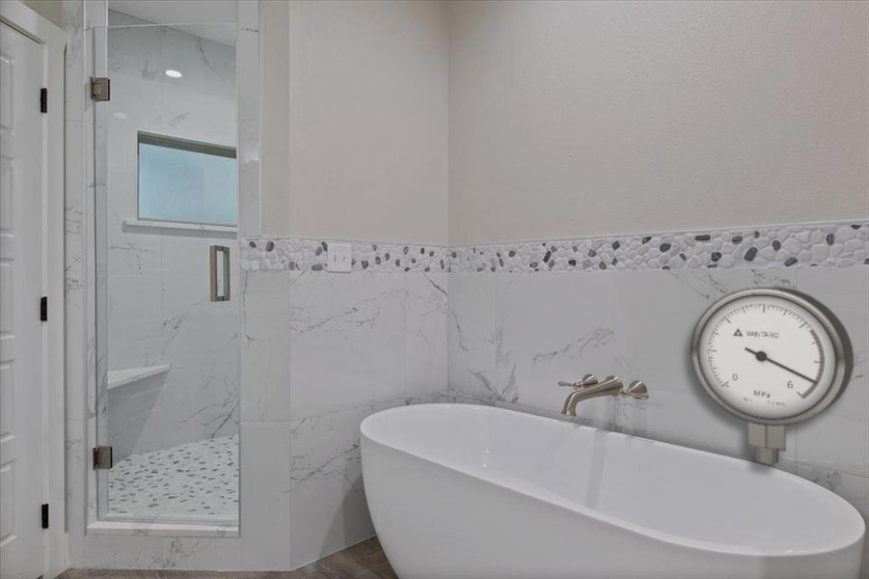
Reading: 5.5 MPa
